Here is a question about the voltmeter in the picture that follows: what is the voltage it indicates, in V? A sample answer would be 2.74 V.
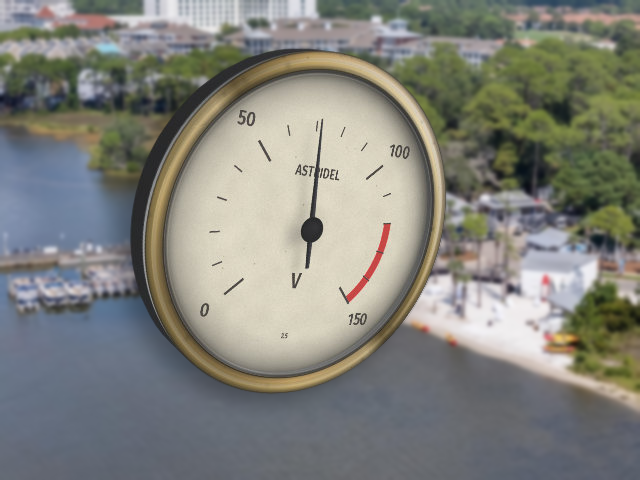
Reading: 70 V
